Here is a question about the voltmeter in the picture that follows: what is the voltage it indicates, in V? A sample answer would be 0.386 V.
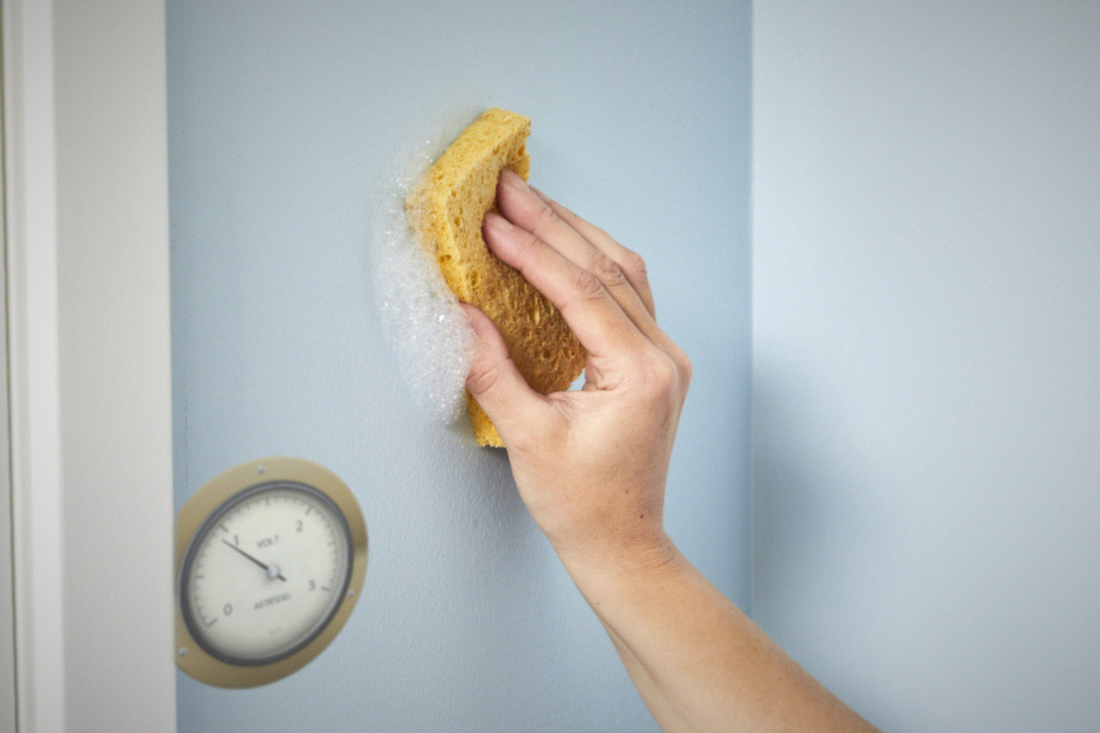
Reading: 0.9 V
